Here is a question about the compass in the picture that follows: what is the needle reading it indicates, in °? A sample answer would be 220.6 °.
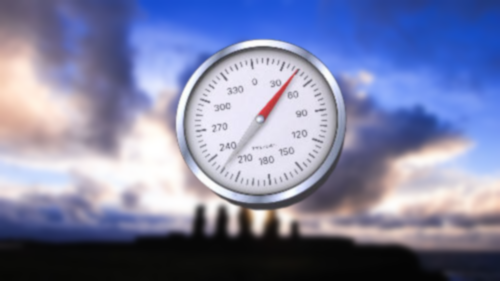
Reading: 45 °
